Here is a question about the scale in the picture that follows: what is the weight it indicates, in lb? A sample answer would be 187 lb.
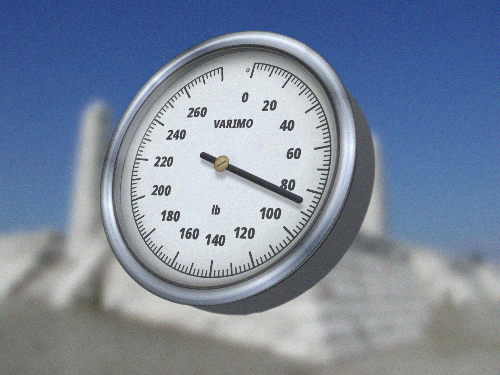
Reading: 86 lb
